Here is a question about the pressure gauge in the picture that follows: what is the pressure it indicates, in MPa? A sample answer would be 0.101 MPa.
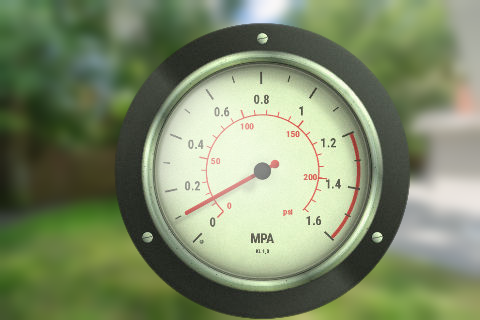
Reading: 0.1 MPa
